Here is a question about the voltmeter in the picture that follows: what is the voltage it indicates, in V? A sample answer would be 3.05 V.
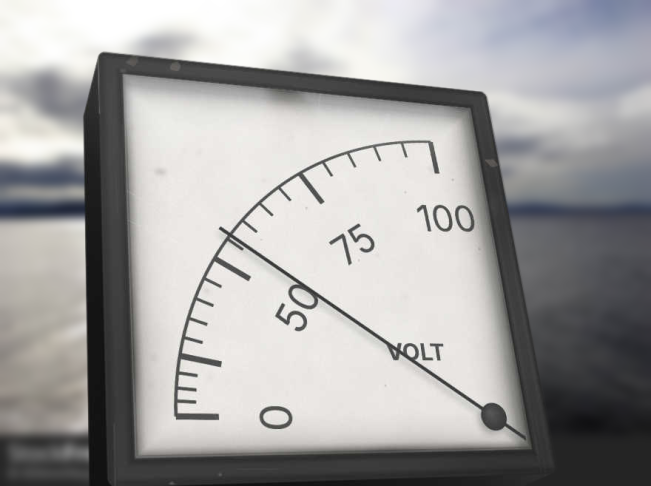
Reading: 55 V
